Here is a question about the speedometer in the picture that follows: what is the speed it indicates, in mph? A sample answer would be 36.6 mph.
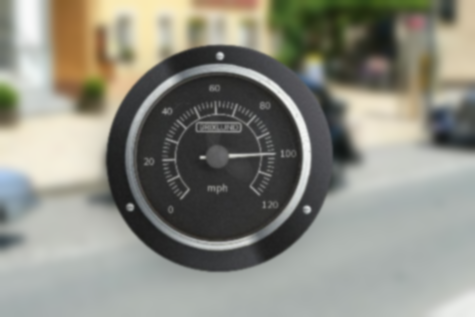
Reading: 100 mph
